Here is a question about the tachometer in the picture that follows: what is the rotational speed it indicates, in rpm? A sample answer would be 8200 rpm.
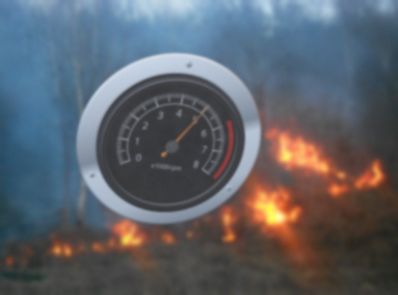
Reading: 5000 rpm
